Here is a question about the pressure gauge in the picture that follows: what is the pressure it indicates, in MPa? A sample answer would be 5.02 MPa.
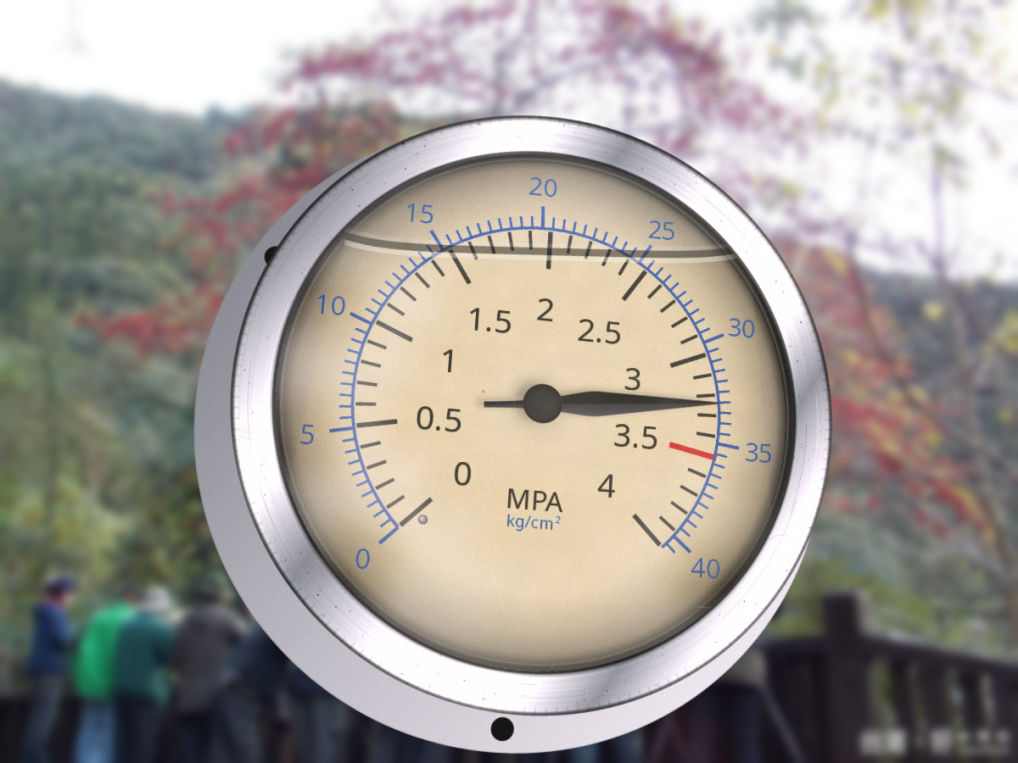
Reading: 3.25 MPa
